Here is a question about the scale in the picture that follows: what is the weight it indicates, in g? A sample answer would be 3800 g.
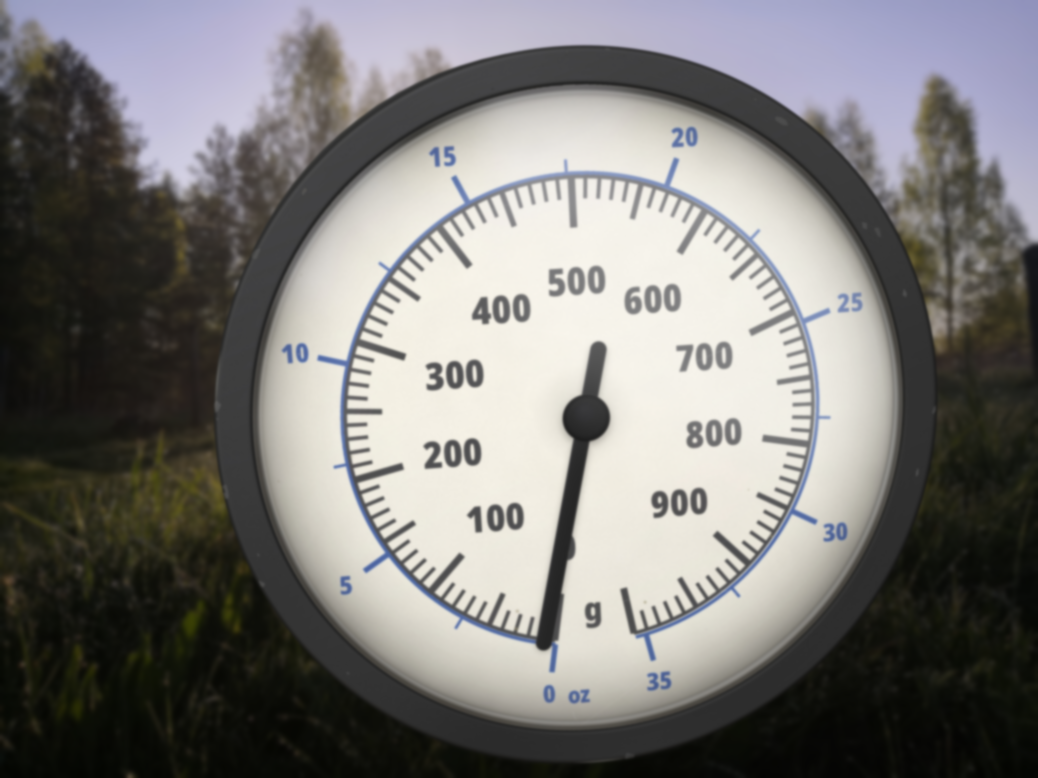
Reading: 10 g
